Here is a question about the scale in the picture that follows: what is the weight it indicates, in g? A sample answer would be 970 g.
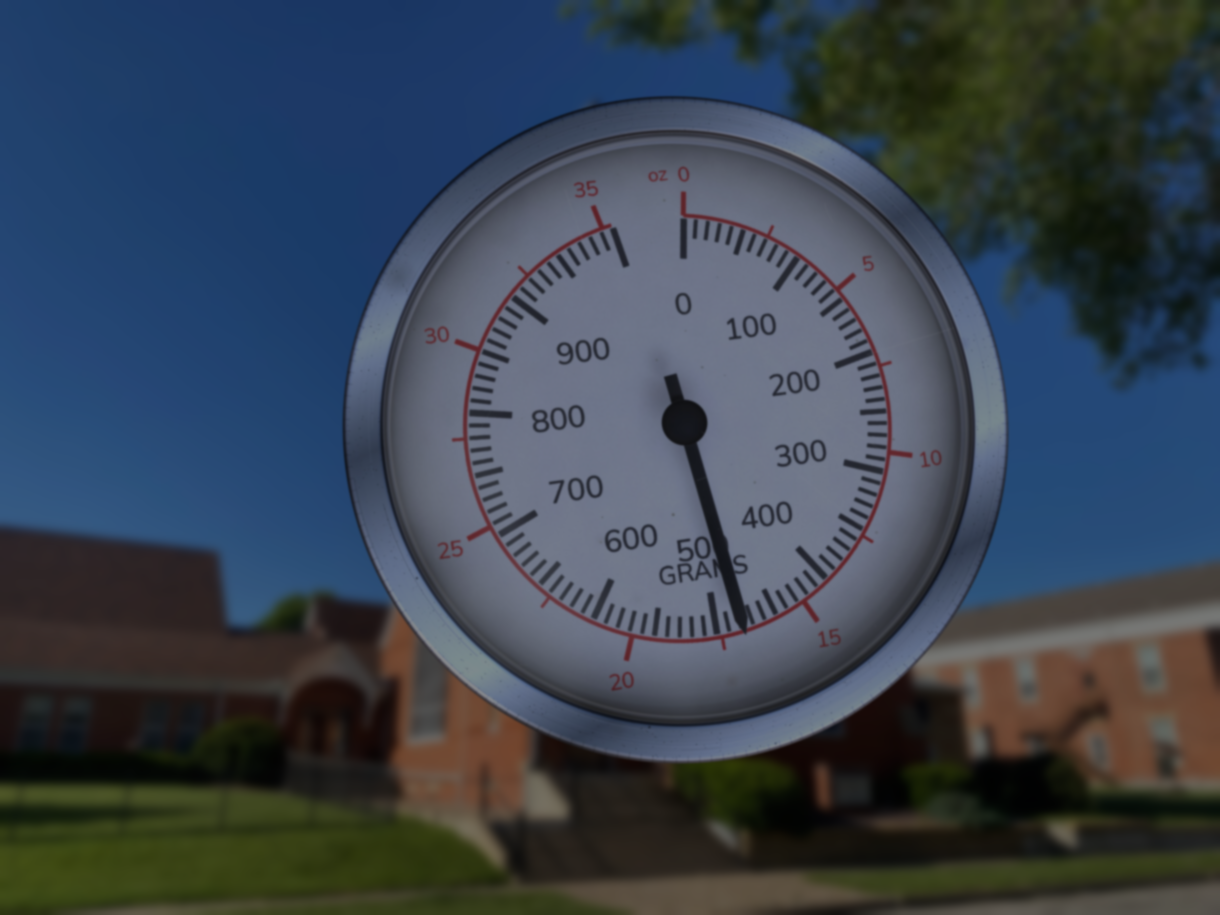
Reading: 480 g
